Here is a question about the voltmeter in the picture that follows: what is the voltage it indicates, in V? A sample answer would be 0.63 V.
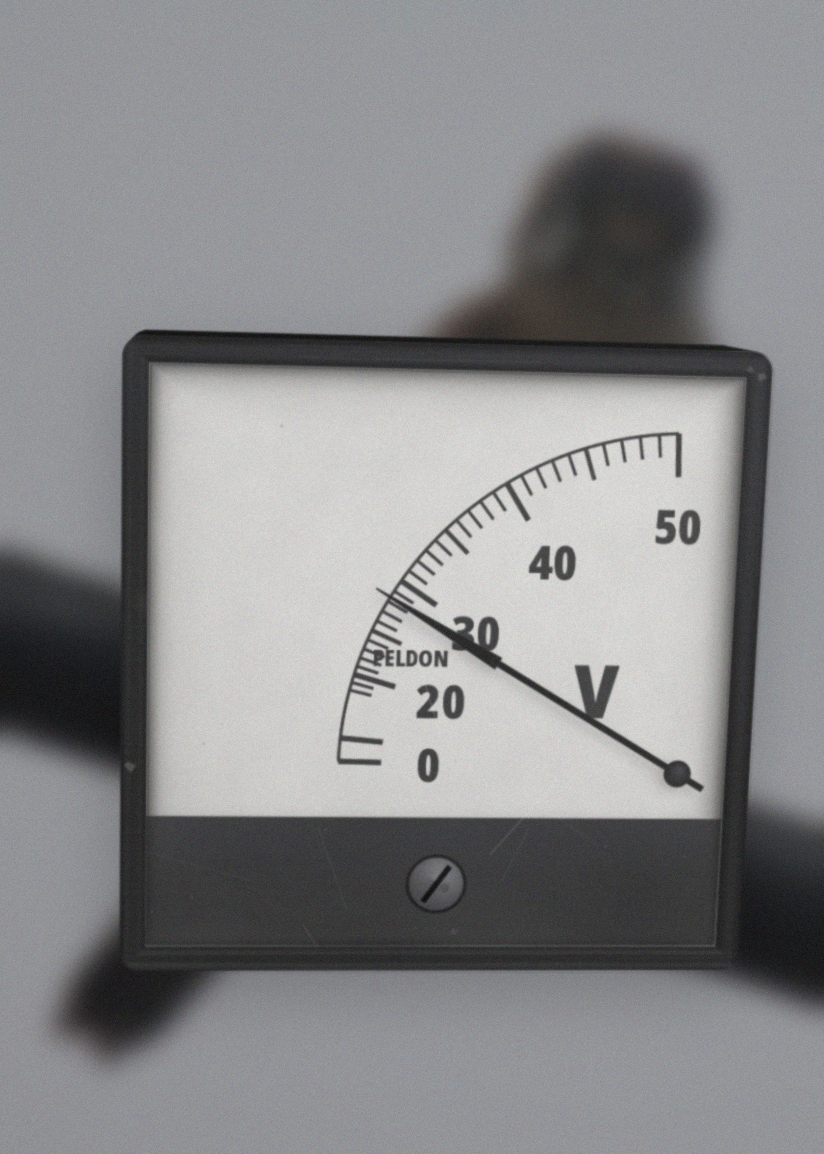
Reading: 28.5 V
